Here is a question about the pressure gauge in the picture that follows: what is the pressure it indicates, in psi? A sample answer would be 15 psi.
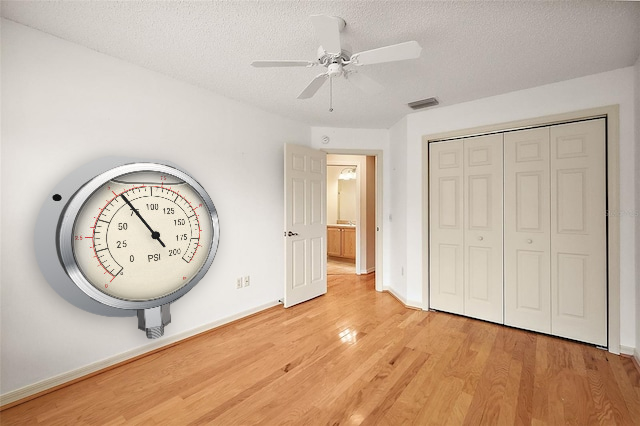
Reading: 75 psi
